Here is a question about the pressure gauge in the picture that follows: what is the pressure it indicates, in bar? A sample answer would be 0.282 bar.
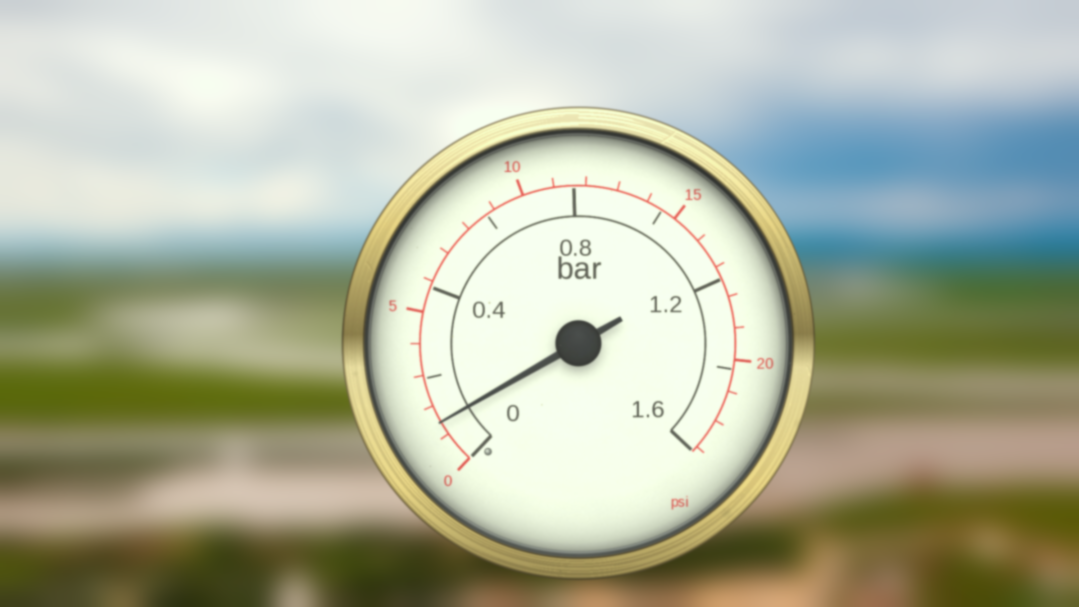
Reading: 0.1 bar
